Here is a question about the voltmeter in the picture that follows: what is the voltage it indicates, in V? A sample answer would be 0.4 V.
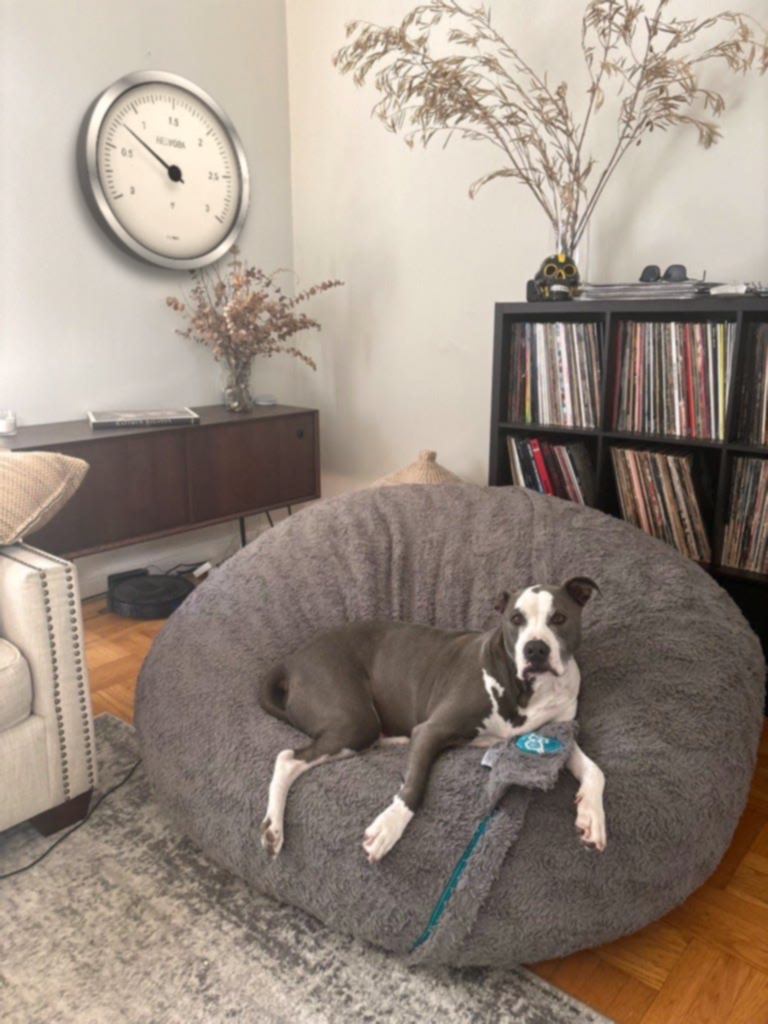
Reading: 0.75 V
